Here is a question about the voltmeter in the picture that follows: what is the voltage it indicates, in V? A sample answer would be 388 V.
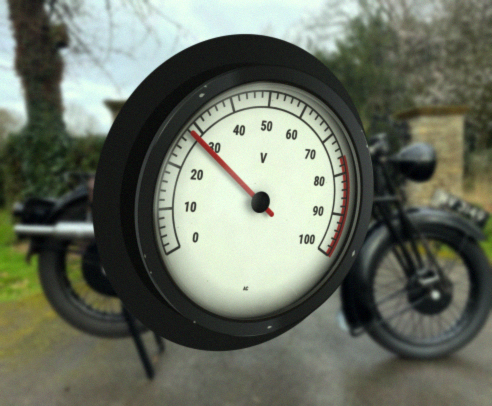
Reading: 28 V
